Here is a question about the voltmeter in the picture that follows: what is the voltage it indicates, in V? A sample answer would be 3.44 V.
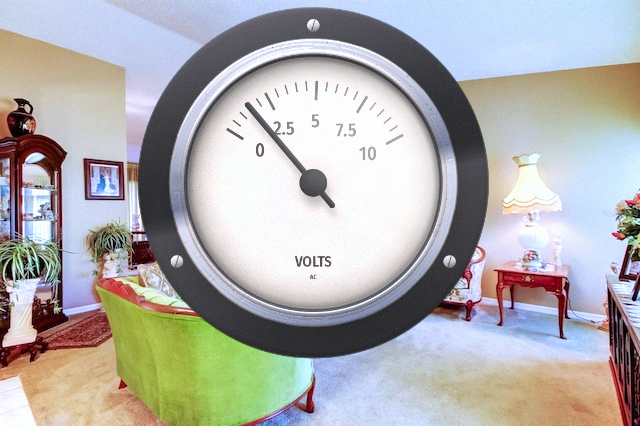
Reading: 1.5 V
